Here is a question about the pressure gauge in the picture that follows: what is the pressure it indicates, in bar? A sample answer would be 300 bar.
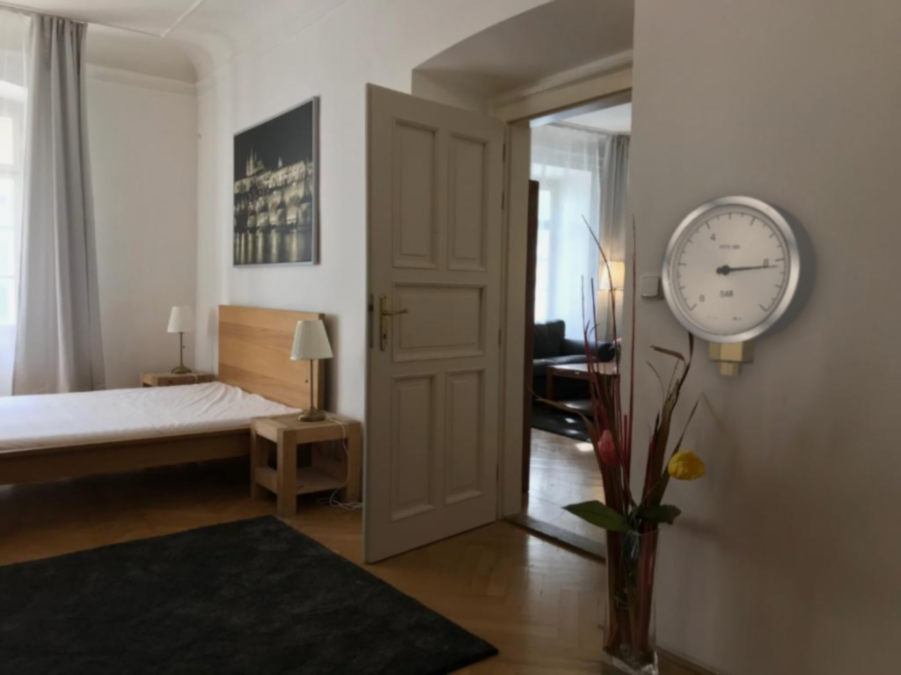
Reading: 8.25 bar
